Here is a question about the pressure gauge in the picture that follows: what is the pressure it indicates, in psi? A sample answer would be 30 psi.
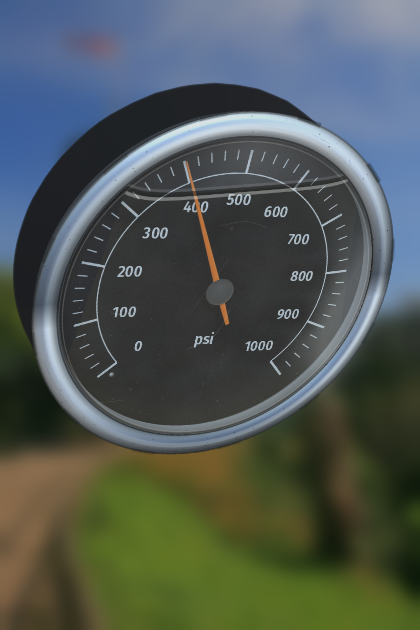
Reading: 400 psi
